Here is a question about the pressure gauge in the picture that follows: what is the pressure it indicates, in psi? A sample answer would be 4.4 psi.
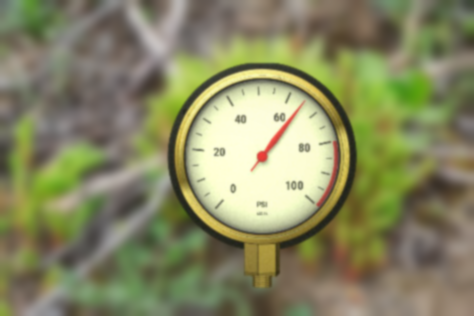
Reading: 65 psi
